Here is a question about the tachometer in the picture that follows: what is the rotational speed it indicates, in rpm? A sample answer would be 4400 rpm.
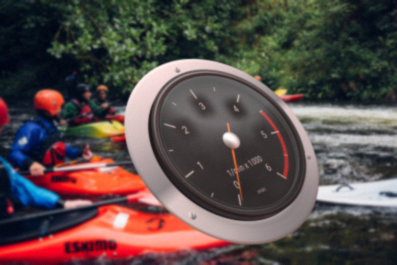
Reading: 0 rpm
